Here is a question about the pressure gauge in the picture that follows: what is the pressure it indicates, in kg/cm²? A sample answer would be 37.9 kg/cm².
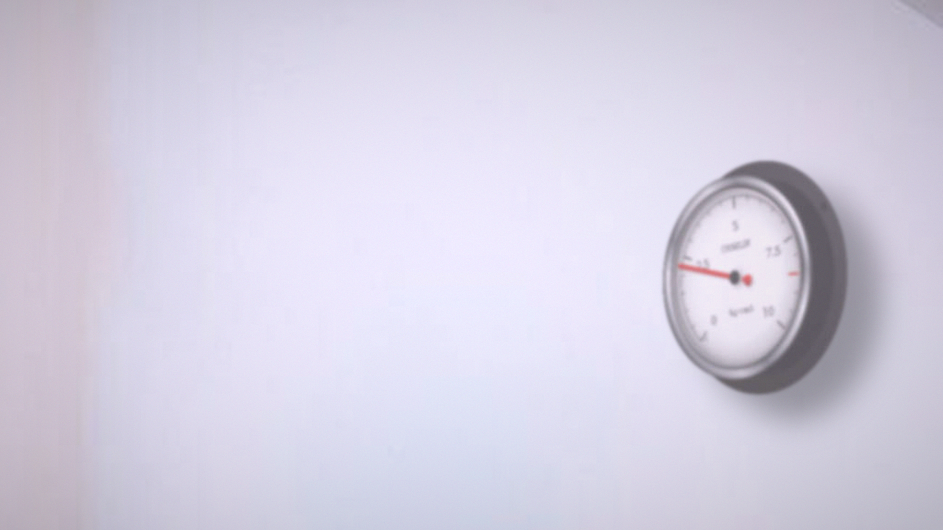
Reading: 2.25 kg/cm²
